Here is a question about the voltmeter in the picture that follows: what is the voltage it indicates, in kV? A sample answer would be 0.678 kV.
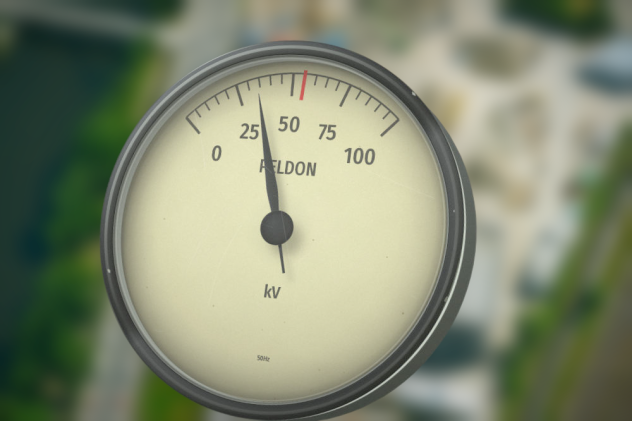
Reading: 35 kV
